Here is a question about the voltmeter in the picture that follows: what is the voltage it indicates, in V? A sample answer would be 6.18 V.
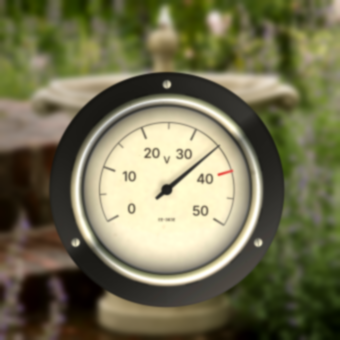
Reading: 35 V
